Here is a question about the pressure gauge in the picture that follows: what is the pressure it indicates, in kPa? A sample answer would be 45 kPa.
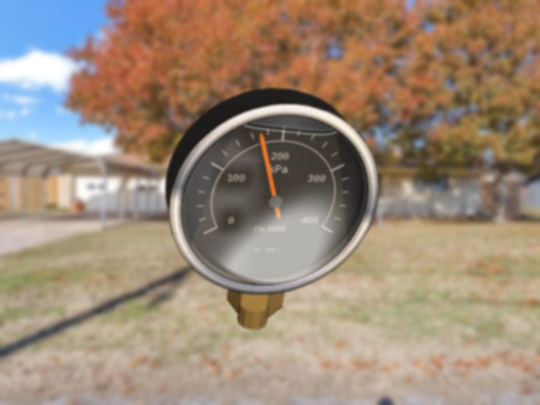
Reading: 170 kPa
